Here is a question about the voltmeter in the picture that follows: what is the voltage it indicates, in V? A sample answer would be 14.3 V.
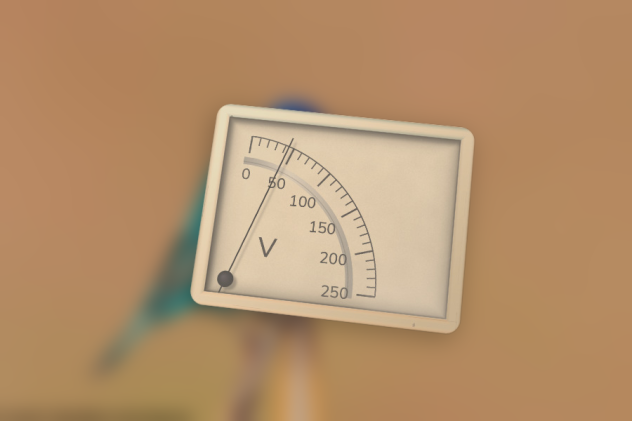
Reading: 45 V
